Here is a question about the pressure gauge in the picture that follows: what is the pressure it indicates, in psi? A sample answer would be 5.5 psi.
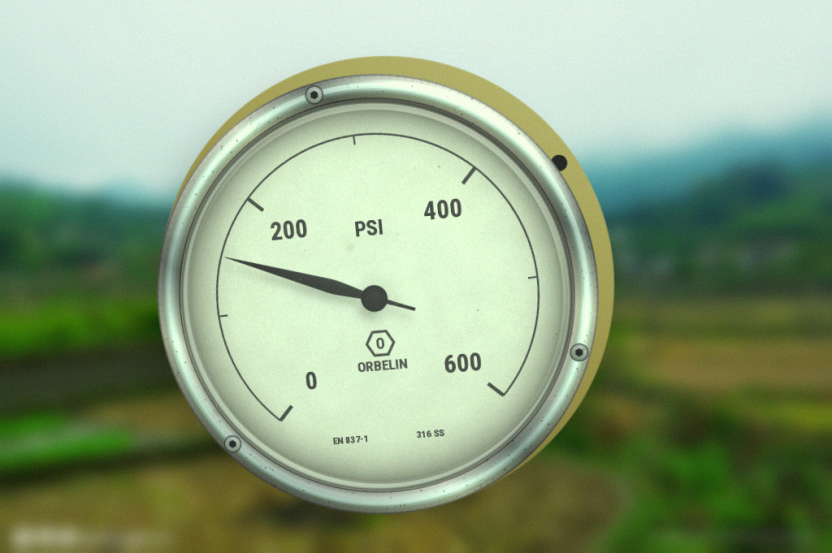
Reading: 150 psi
